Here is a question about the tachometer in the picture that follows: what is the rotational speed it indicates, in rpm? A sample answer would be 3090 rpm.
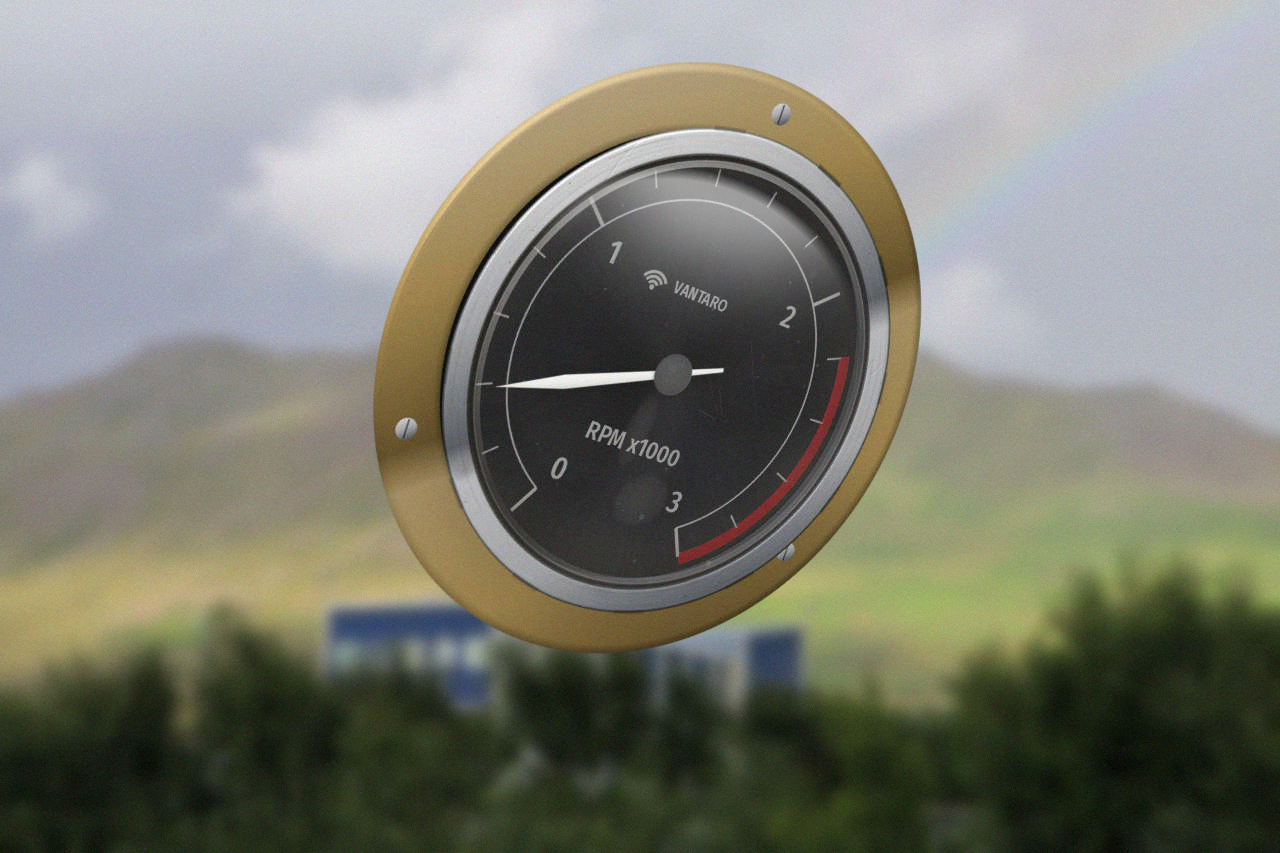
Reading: 400 rpm
